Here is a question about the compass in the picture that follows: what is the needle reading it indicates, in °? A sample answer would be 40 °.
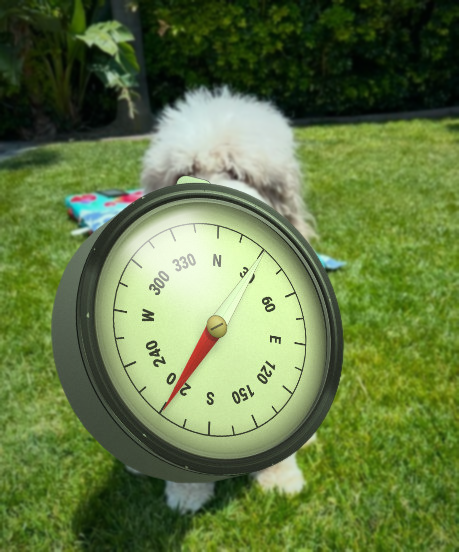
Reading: 210 °
